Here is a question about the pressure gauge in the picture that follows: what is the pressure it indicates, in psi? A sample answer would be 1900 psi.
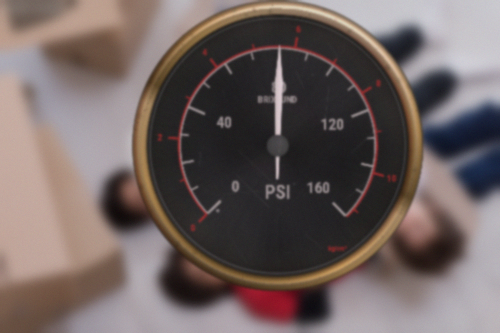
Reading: 80 psi
